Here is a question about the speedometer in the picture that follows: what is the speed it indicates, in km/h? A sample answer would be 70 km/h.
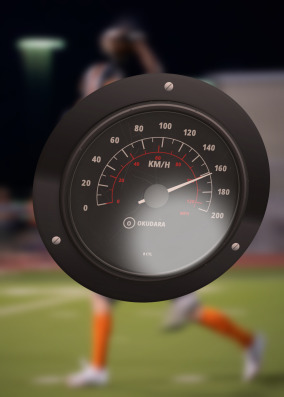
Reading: 160 km/h
